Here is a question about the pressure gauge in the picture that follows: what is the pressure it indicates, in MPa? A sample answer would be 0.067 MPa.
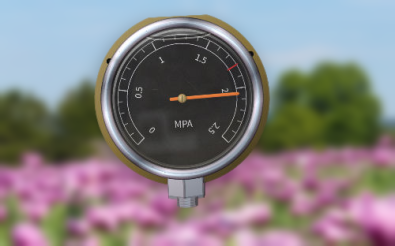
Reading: 2.05 MPa
